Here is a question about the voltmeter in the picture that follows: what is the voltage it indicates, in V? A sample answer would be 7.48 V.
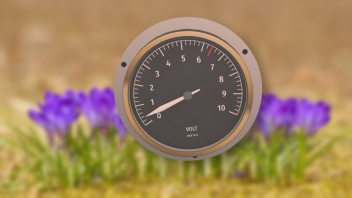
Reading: 0.4 V
